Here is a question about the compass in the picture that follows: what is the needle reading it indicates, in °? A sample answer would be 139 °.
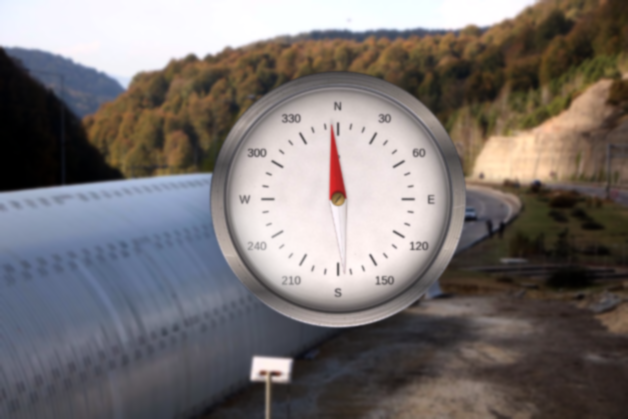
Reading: 355 °
